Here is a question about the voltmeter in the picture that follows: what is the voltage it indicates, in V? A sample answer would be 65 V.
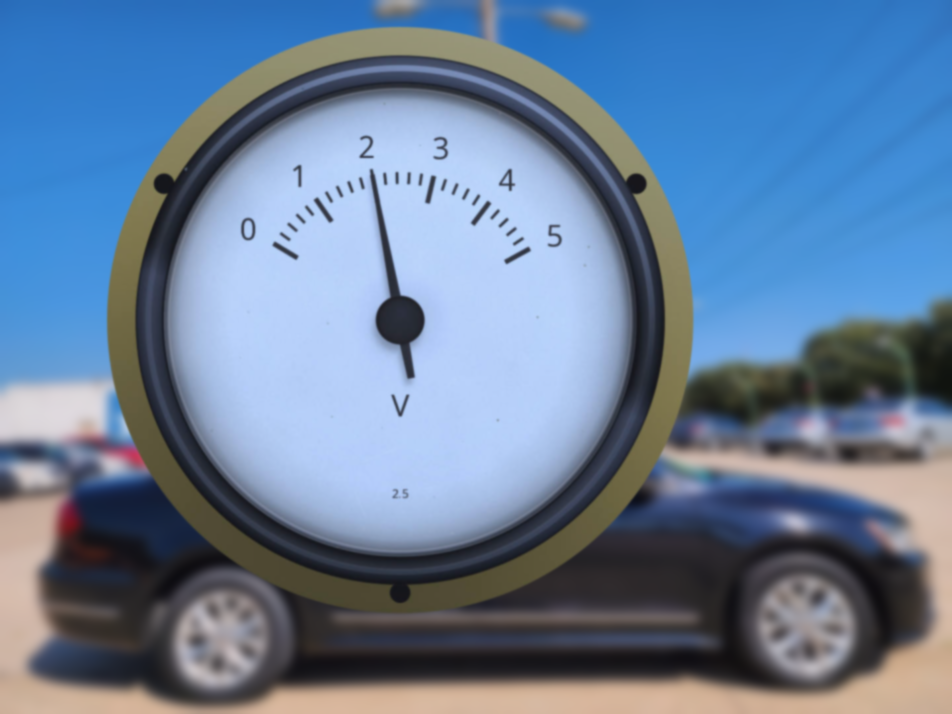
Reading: 2 V
